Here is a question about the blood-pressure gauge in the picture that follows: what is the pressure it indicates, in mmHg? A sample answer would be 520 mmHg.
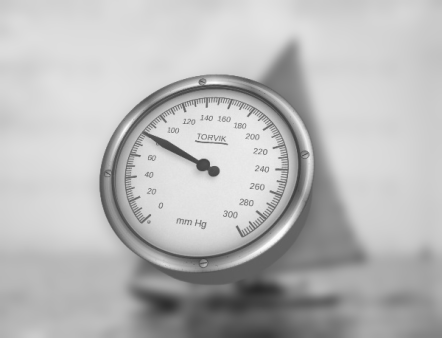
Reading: 80 mmHg
